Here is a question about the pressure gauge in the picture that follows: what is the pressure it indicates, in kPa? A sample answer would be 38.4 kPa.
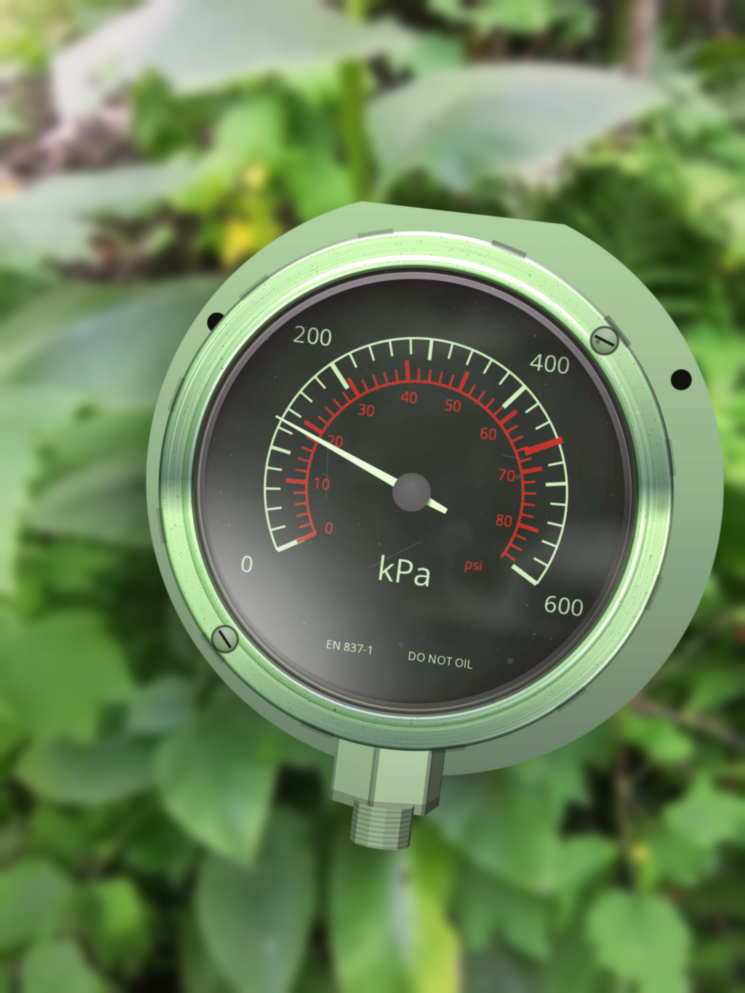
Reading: 130 kPa
